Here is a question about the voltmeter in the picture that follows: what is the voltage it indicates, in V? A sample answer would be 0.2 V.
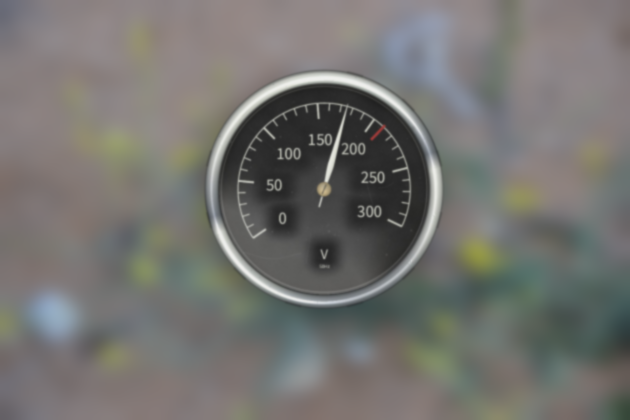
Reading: 175 V
